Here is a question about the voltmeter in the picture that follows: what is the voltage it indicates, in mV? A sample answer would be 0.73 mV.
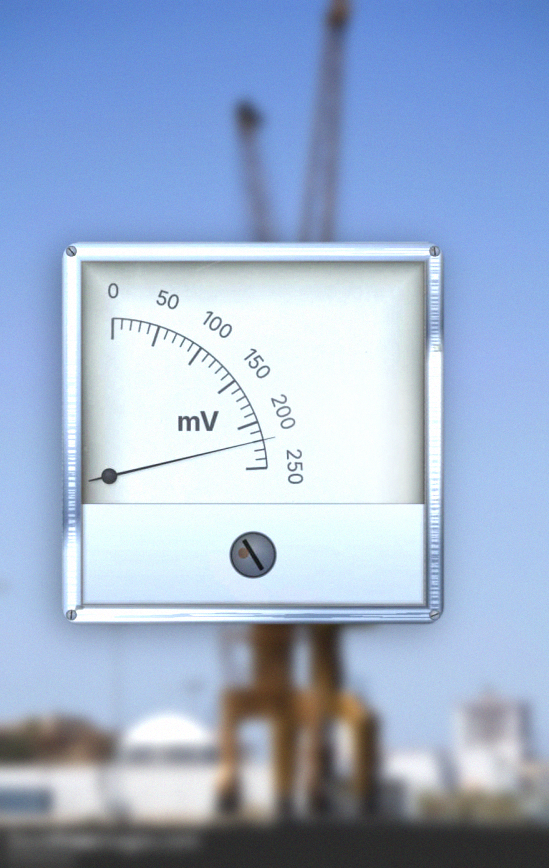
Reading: 220 mV
